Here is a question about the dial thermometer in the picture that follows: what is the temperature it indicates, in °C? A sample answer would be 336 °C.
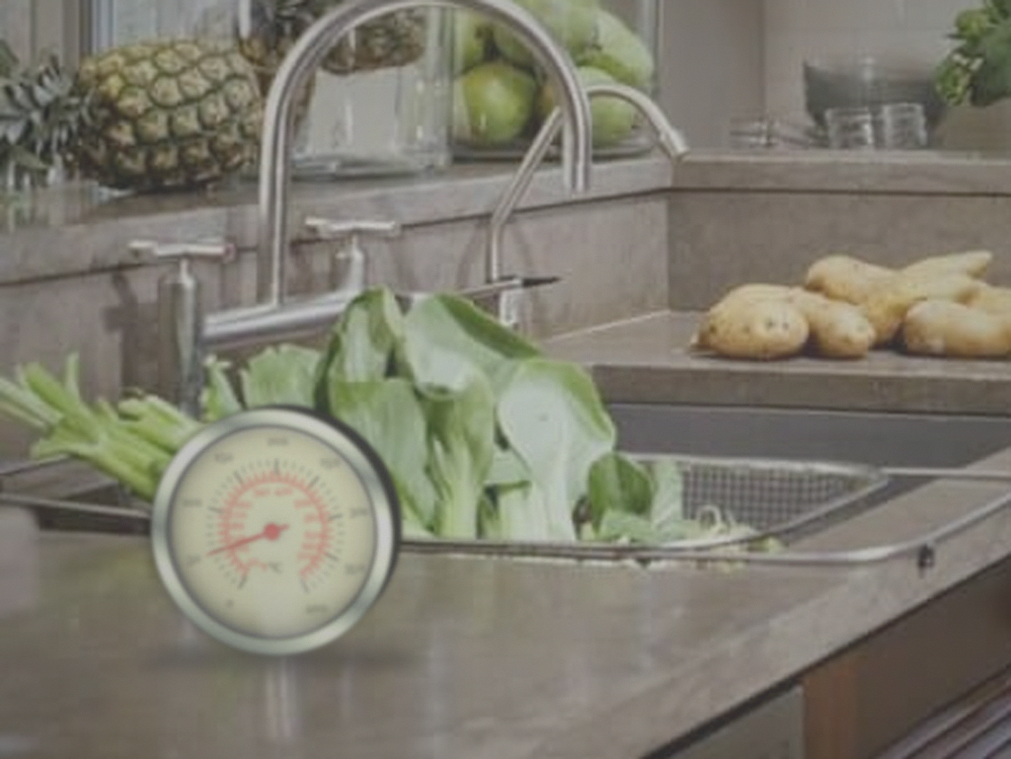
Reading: 50 °C
